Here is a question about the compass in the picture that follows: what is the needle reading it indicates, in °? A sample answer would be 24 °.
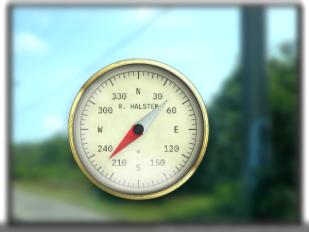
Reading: 225 °
